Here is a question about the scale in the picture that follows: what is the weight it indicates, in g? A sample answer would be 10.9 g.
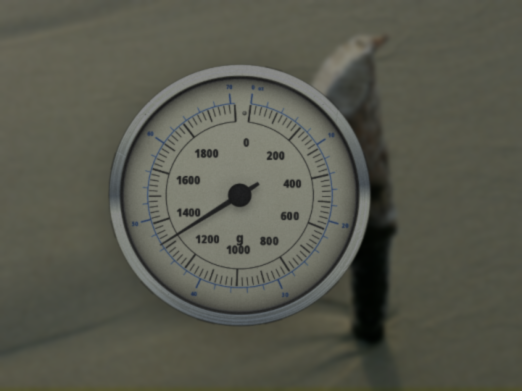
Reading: 1320 g
